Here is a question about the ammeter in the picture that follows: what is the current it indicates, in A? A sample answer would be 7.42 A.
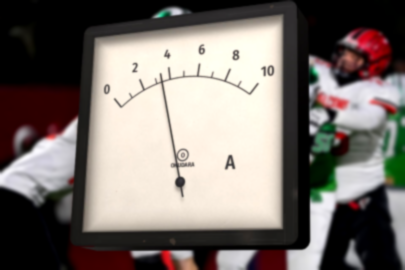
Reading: 3.5 A
